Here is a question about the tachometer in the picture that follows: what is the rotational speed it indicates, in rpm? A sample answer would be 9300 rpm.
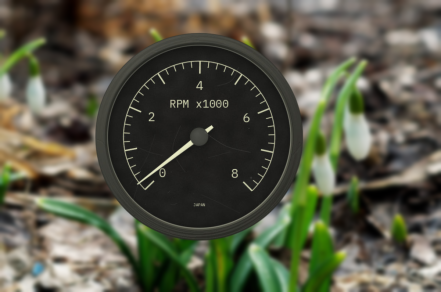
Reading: 200 rpm
